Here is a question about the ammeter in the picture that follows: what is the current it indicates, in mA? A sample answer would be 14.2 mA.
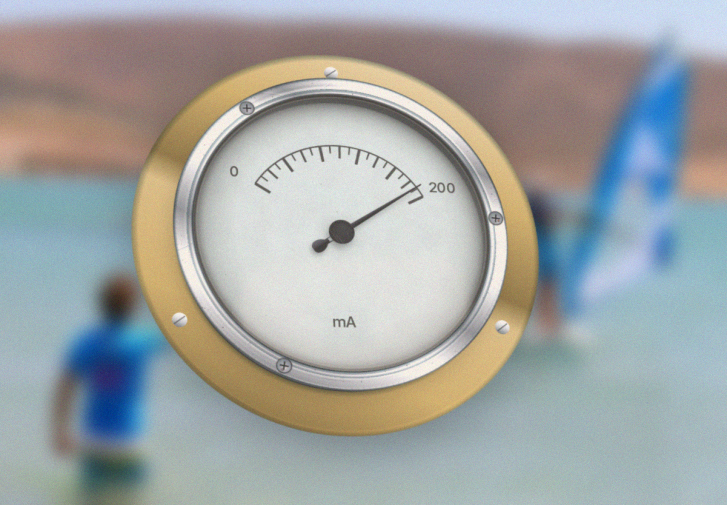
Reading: 190 mA
